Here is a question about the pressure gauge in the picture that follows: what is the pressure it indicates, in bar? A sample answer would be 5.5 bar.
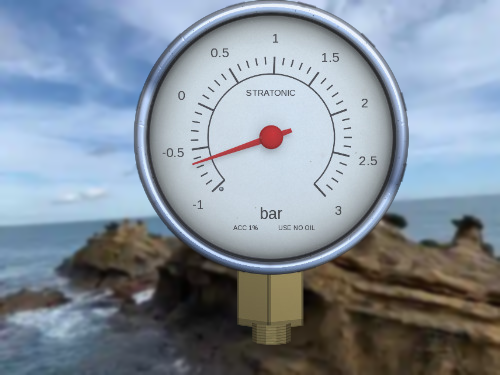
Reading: -0.65 bar
